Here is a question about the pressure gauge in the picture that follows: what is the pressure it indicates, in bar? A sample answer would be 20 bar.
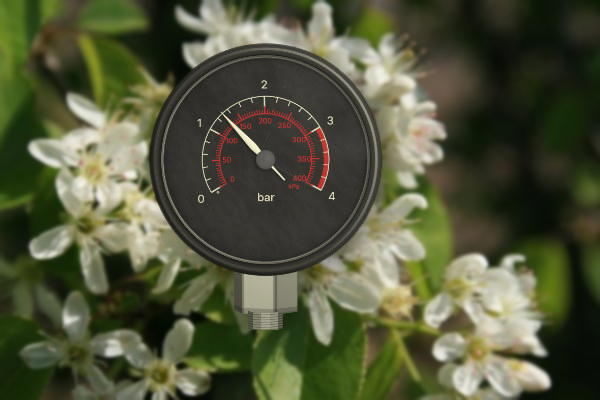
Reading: 1.3 bar
